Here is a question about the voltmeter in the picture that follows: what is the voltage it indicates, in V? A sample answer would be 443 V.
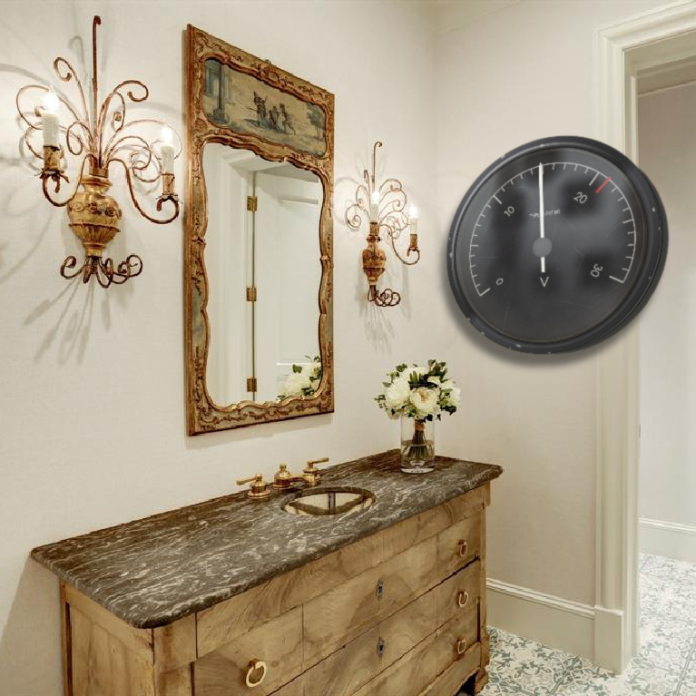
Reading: 15 V
